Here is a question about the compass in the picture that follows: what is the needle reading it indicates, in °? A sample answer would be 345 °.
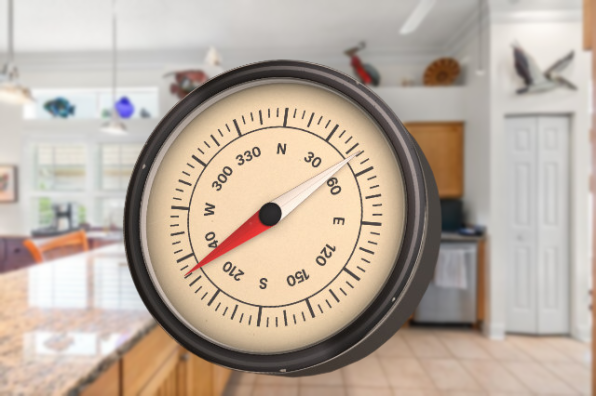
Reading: 230 °
